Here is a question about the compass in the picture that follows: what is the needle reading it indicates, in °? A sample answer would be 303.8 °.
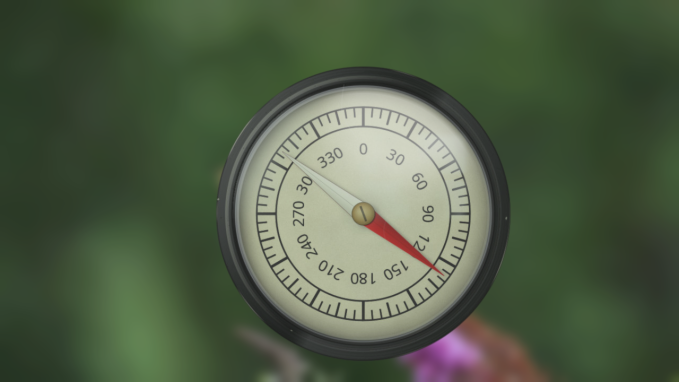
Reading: 127.5 °
